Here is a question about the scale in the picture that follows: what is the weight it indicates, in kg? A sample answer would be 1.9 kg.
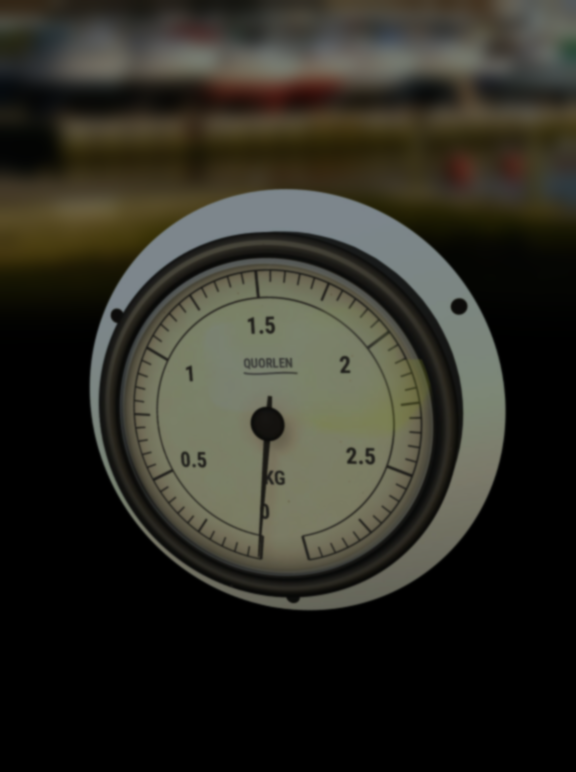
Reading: 0 kg
